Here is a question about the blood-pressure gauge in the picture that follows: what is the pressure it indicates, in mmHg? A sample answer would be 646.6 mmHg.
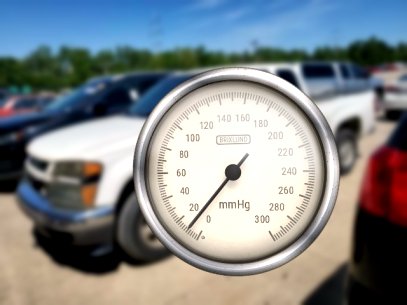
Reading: 10 mmHg
